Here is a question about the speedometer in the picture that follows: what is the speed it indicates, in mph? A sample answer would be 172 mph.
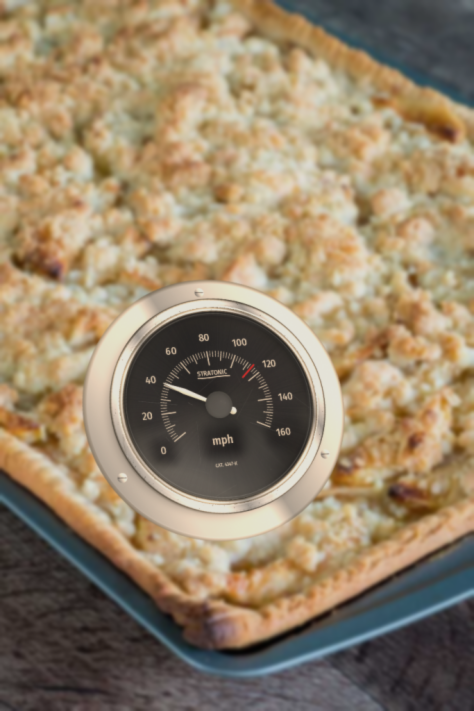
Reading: 40 mph
